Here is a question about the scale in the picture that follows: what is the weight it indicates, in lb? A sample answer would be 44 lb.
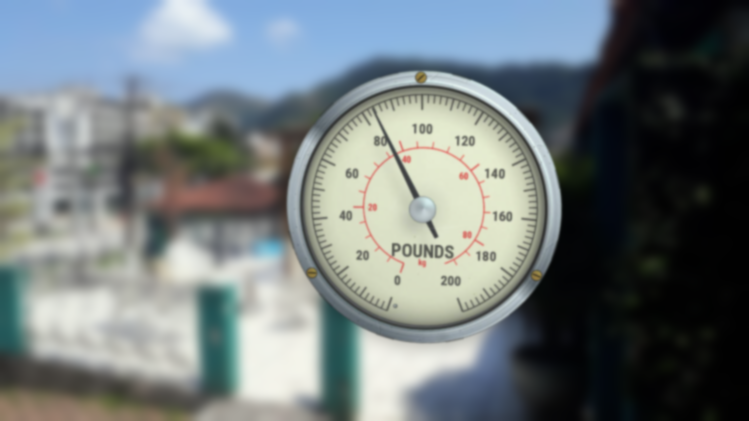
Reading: 84 lb
